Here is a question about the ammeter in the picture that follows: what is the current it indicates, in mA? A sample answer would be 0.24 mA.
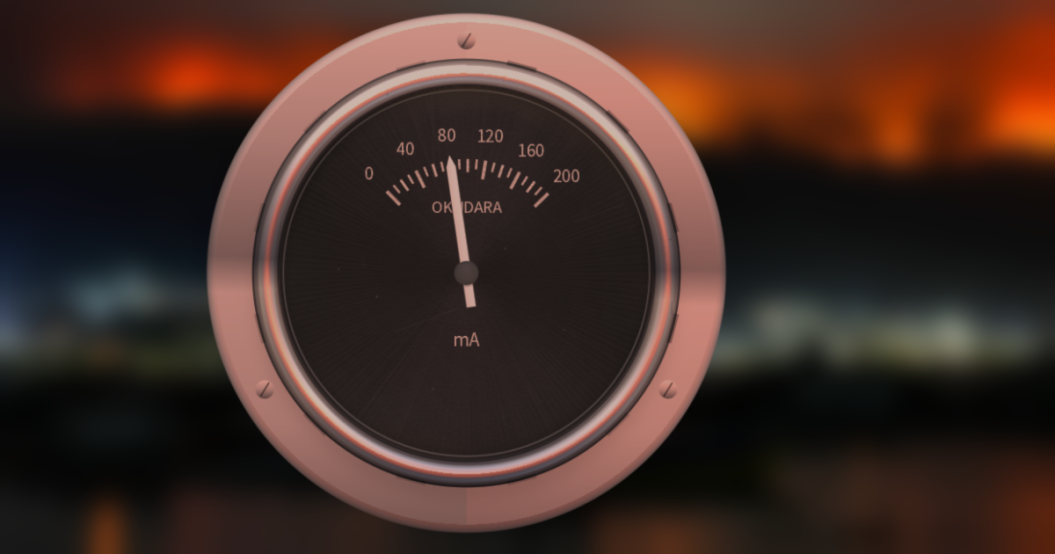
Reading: 80 mA
